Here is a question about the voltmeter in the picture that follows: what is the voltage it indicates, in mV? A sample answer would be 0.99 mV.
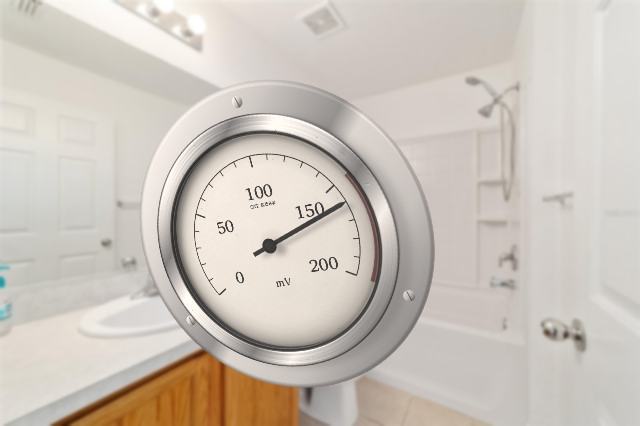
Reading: 160 mV
